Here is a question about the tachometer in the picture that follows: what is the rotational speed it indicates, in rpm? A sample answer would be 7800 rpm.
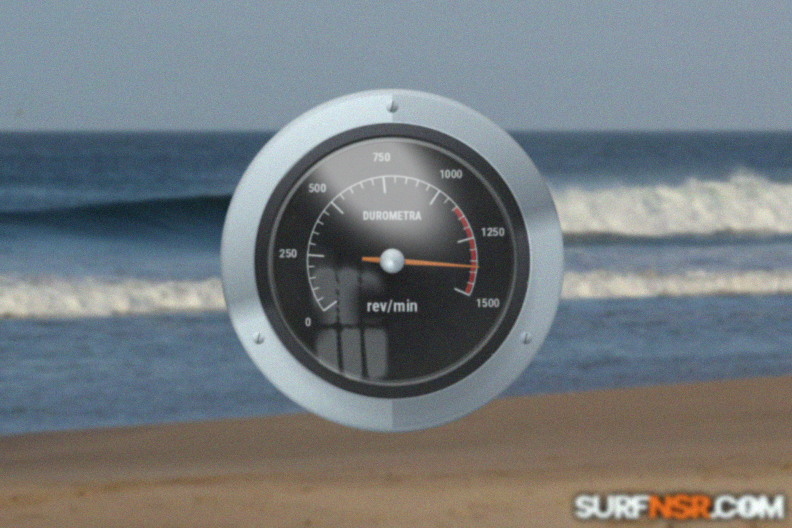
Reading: 1375 rpm
